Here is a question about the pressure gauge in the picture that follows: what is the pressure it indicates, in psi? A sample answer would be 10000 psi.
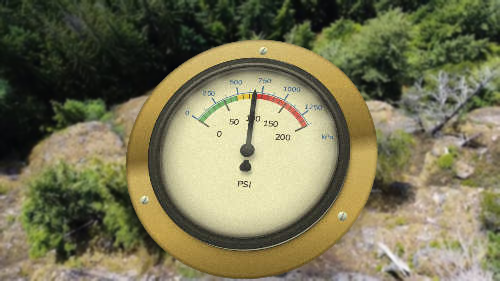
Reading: 100 psi
